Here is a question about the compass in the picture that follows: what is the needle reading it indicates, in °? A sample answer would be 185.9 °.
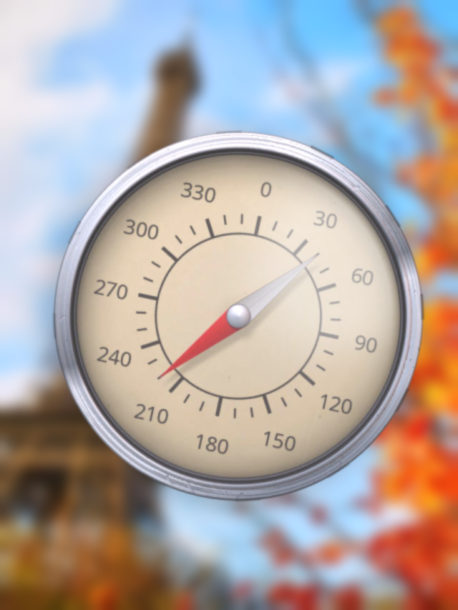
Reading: 220 °
